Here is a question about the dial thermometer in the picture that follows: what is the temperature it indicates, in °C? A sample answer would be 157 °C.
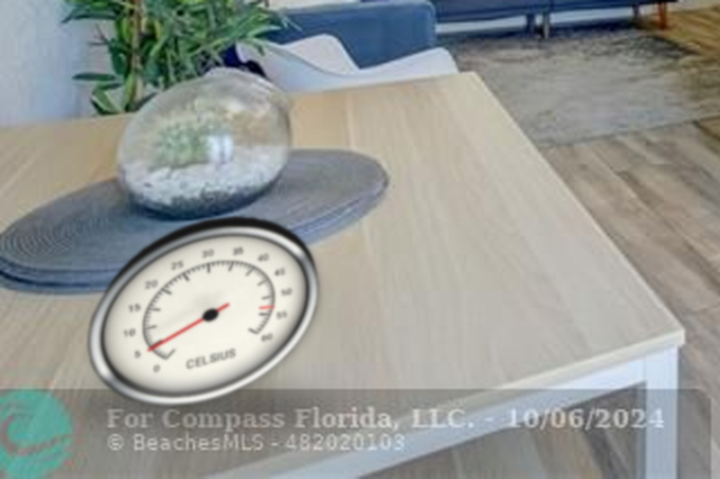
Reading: 5 °C
